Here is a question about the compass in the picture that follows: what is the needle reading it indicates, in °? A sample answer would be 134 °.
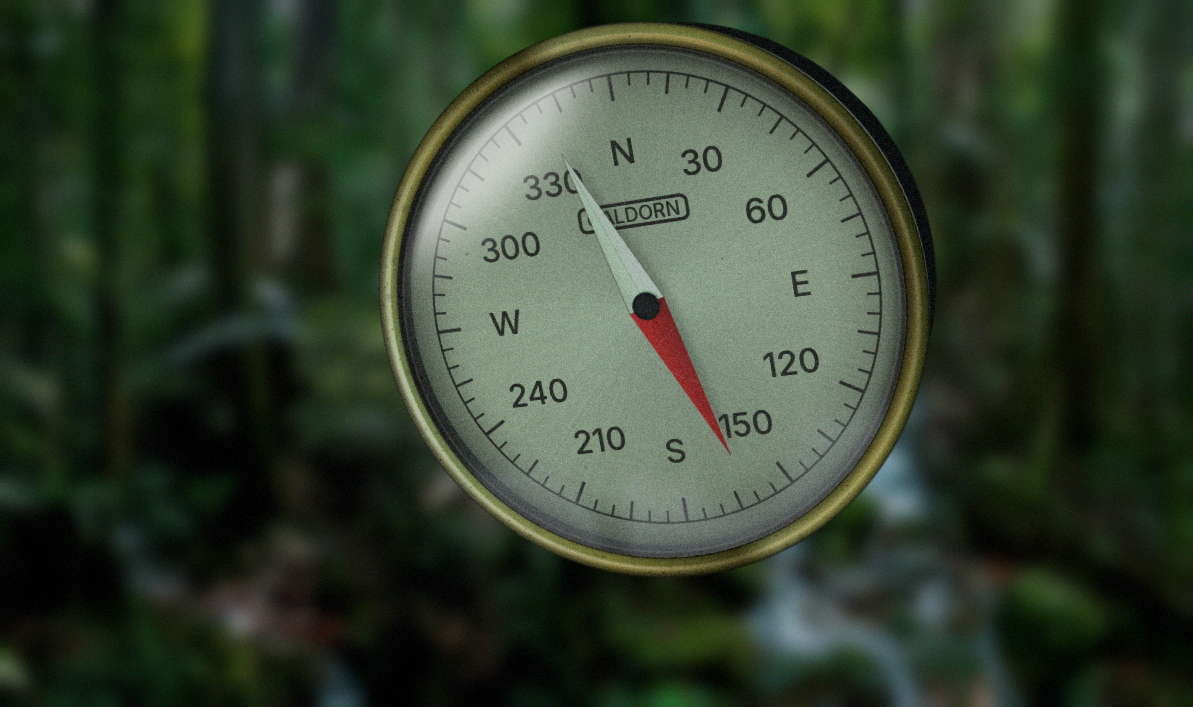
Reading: 160 °
